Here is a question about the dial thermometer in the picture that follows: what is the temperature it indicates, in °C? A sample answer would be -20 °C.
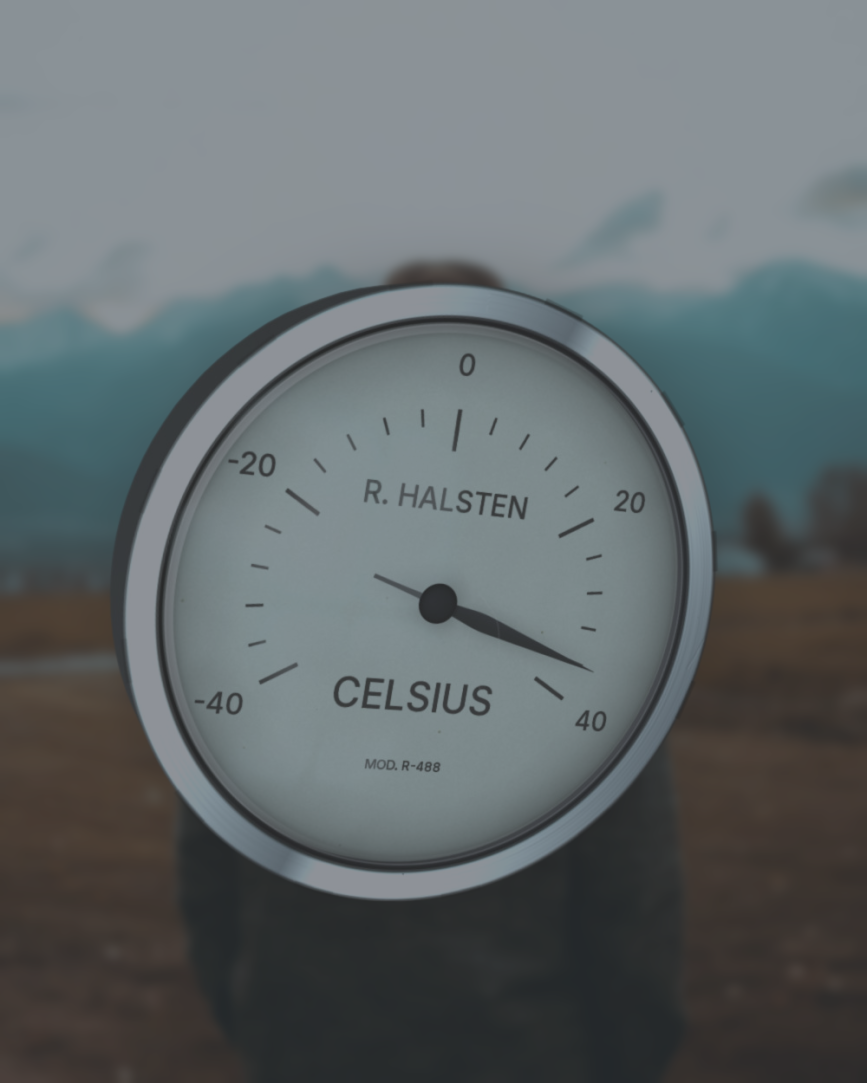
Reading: 36 °C
